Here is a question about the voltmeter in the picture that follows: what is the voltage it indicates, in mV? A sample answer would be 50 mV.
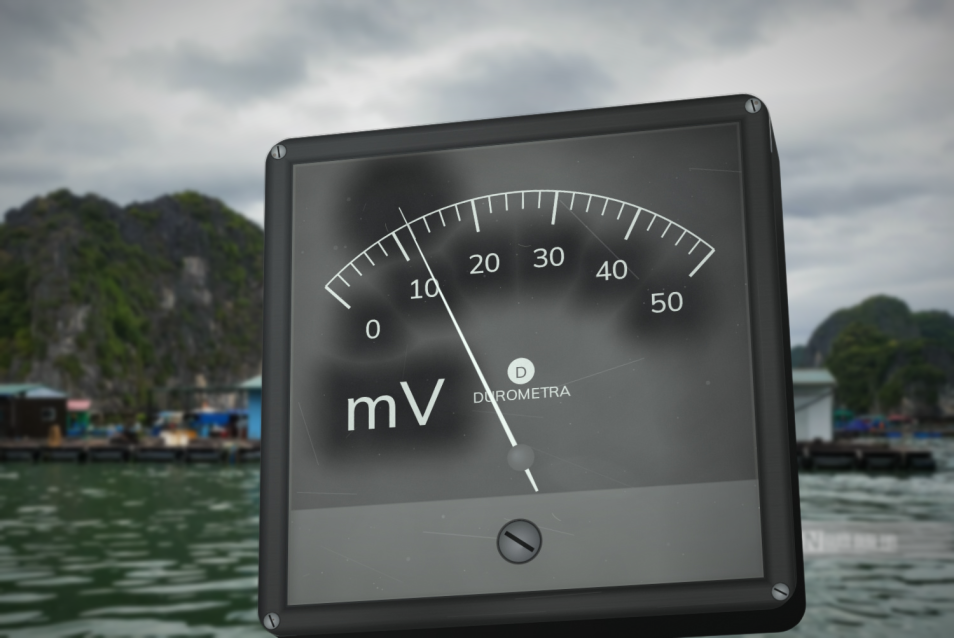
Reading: 12 mV
